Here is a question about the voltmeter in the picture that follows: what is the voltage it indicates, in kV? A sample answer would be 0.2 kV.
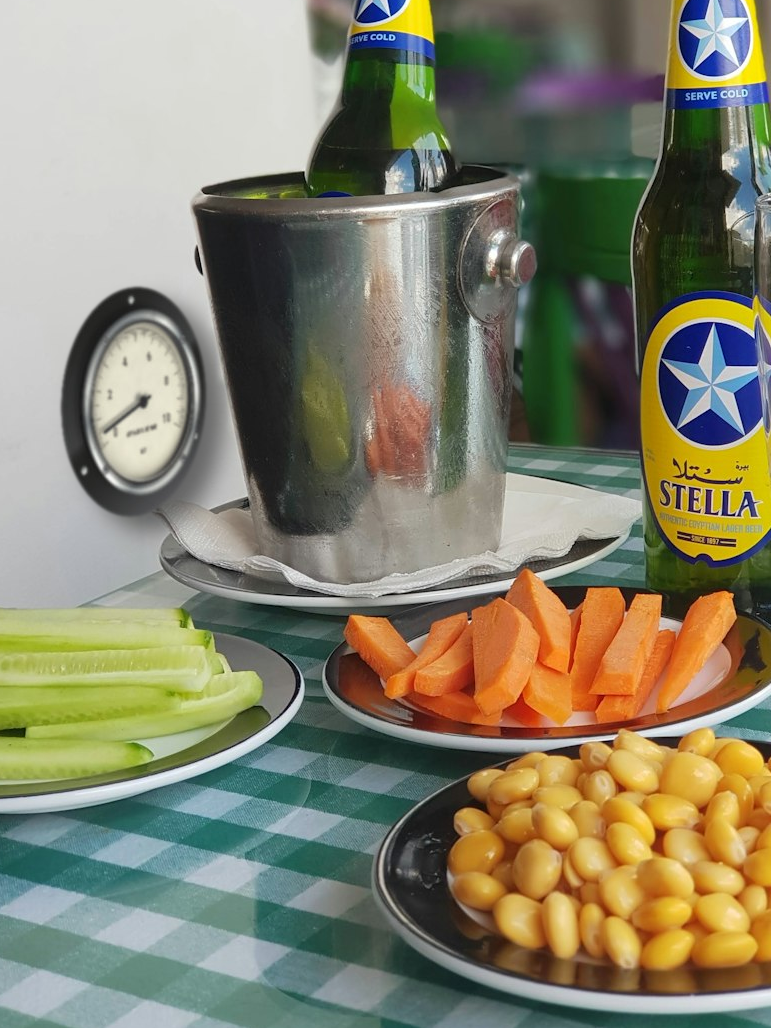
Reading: 0.5 kV
